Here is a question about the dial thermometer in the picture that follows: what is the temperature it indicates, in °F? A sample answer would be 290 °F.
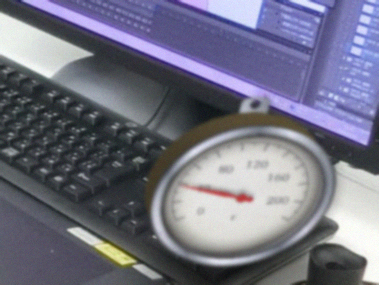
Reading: 40 °F
